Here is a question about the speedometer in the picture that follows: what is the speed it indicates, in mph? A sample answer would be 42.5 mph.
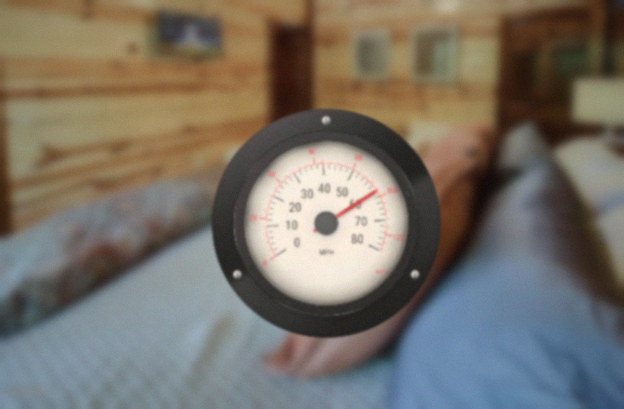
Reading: 60 mph
